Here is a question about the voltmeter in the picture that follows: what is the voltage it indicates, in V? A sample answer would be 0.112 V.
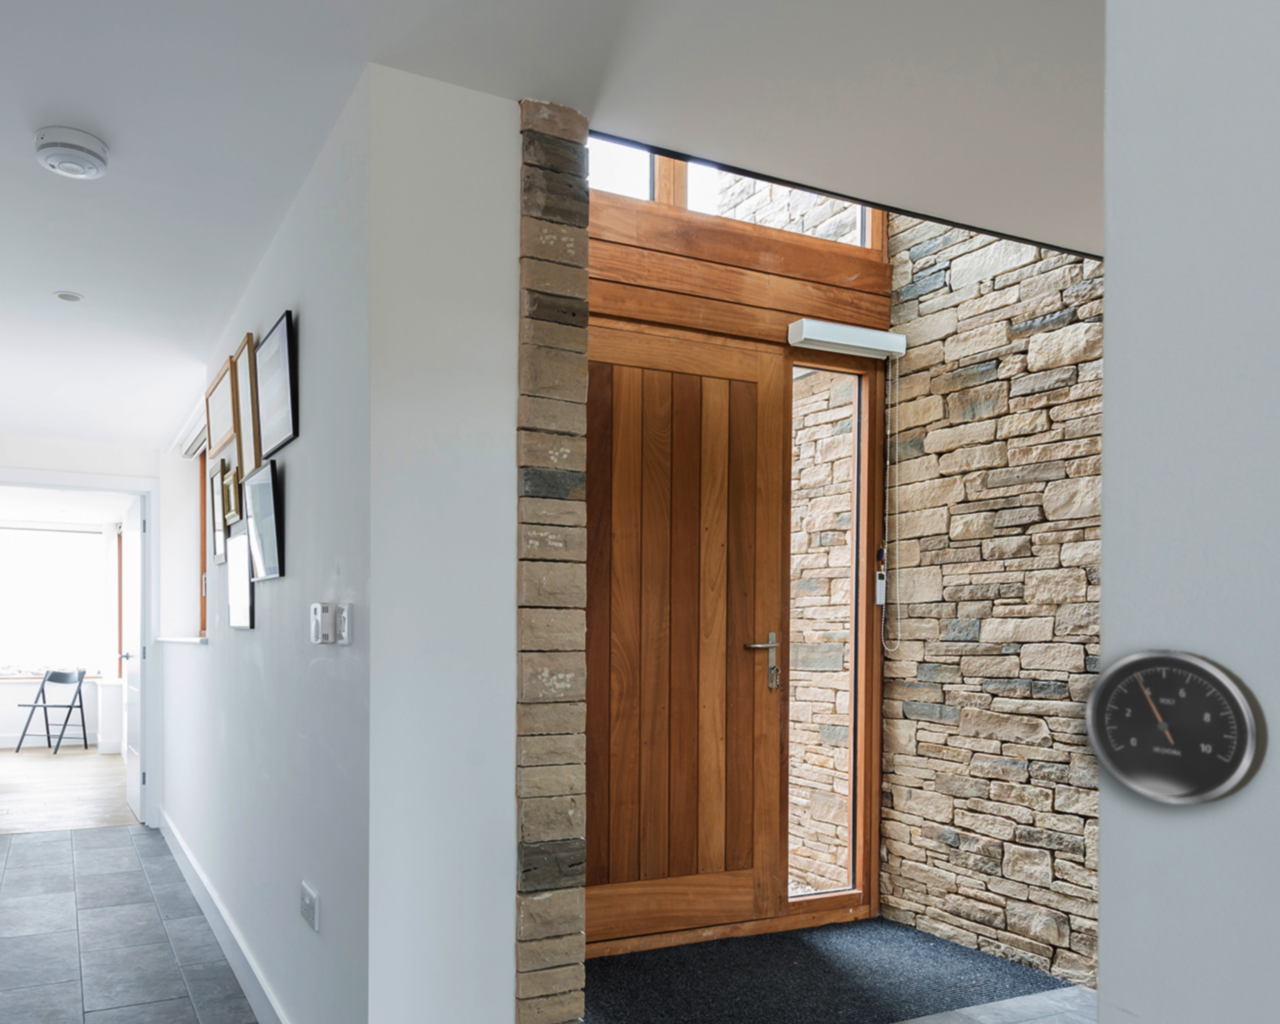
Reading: 4 V
